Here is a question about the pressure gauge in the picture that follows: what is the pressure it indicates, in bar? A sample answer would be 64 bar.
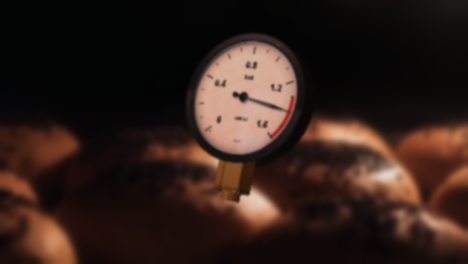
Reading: 1.4 bar
